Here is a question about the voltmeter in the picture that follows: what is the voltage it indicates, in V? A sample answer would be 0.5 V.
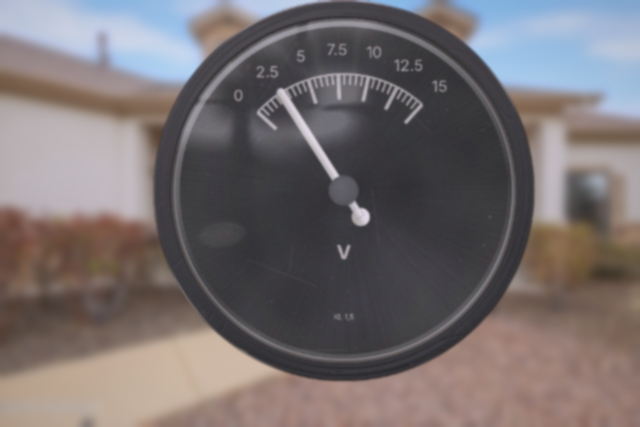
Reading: 2.5 V
